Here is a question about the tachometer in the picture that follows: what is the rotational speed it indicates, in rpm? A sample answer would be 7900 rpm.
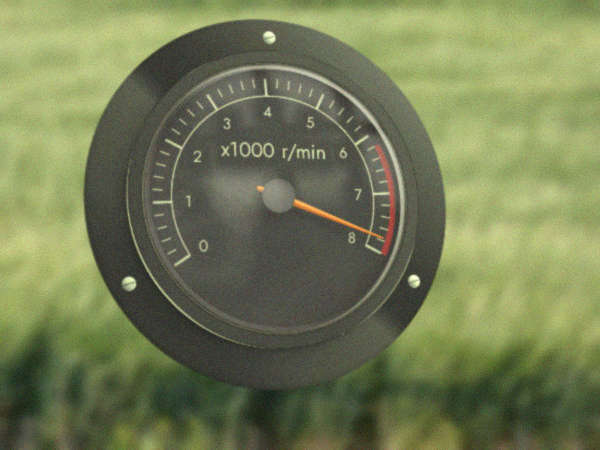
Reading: 7800 rpm
